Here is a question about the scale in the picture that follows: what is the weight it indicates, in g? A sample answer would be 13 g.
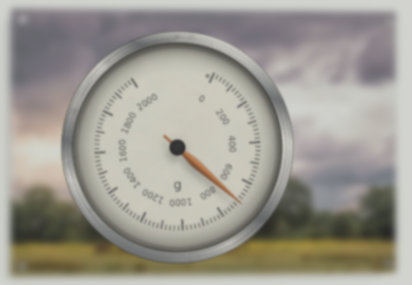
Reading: 700 g
